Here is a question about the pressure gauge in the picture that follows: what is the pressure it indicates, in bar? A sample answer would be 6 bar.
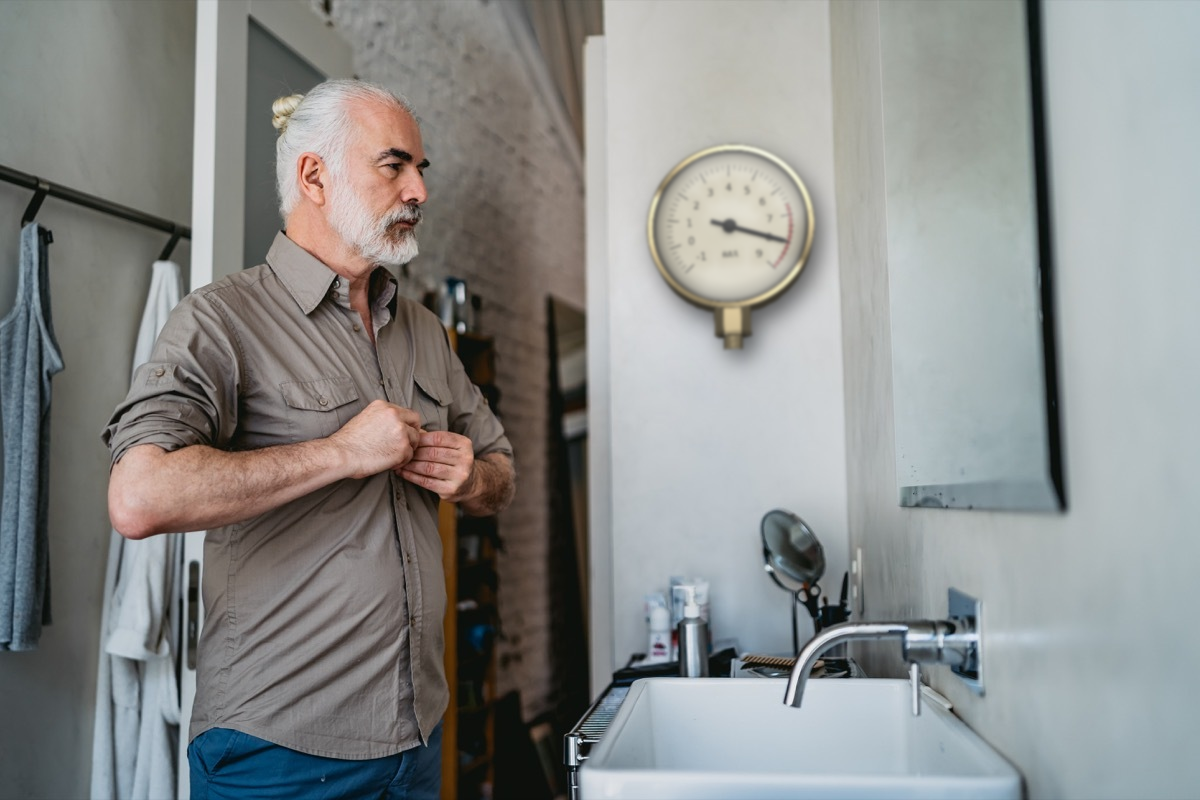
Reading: 8 bar
